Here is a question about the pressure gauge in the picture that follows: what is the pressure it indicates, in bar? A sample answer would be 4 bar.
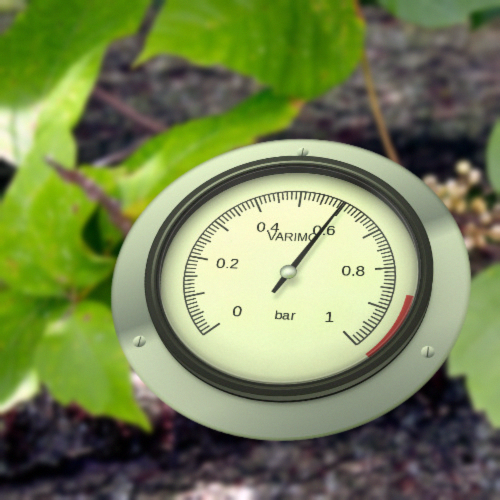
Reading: 0.6 bar
